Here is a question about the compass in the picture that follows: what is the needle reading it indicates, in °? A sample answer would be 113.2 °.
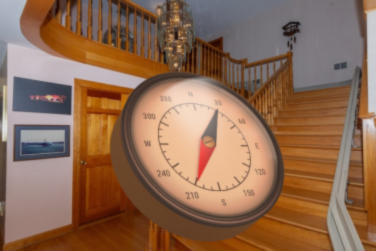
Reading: 210 °
